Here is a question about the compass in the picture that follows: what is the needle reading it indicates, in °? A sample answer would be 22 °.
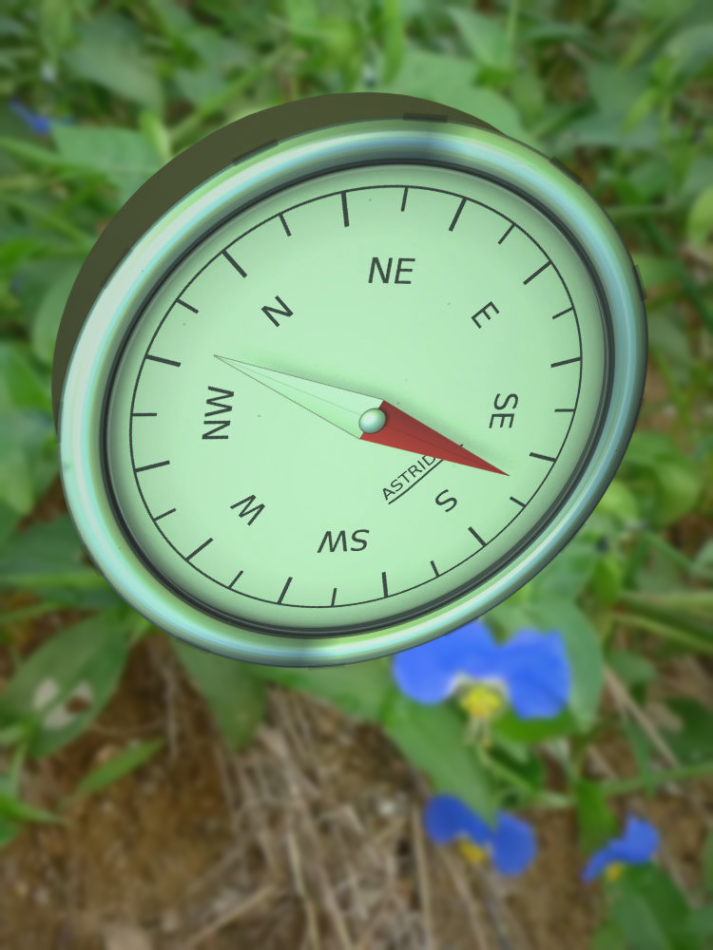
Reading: 157.5 °
